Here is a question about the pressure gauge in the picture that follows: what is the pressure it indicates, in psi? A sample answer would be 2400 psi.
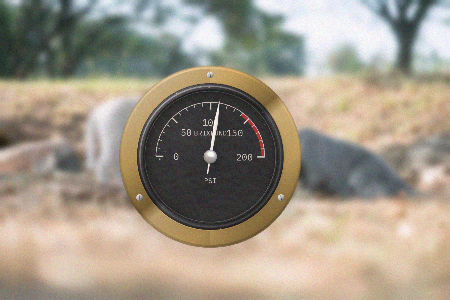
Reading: 110 psi
